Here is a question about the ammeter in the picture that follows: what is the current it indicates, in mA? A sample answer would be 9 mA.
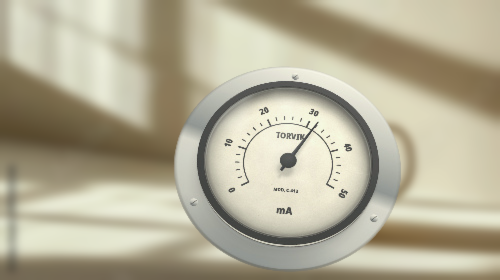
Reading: 32 mA
